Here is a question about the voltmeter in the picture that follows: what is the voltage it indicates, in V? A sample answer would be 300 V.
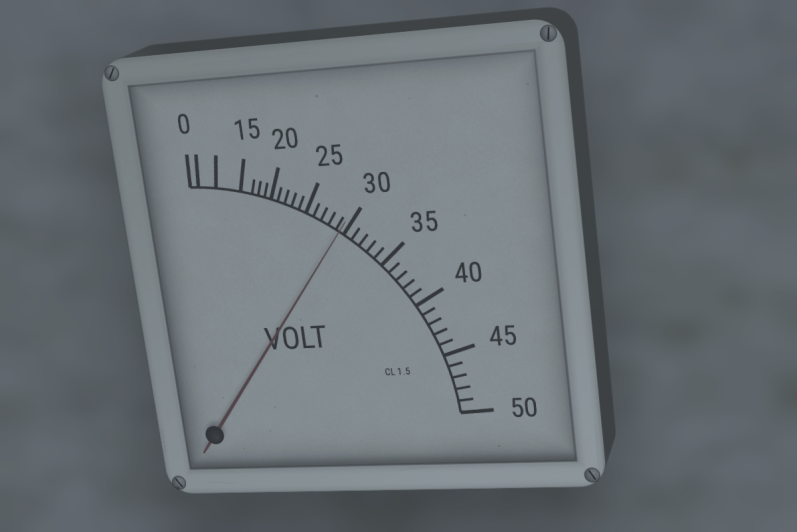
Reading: 29.5 V
